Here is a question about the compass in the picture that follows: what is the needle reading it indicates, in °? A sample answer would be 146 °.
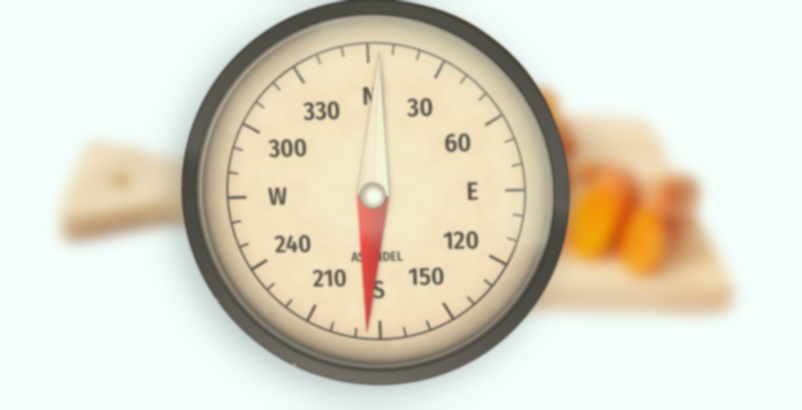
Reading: 185 °
